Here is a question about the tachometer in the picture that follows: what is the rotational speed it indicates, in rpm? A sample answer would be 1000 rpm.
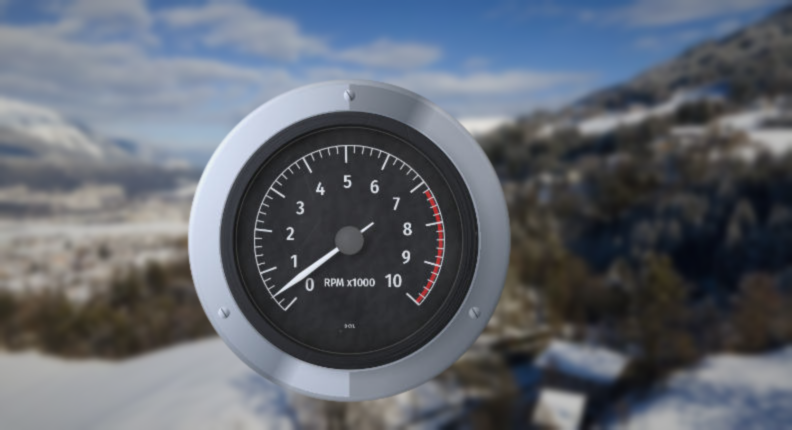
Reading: 400 rpm
